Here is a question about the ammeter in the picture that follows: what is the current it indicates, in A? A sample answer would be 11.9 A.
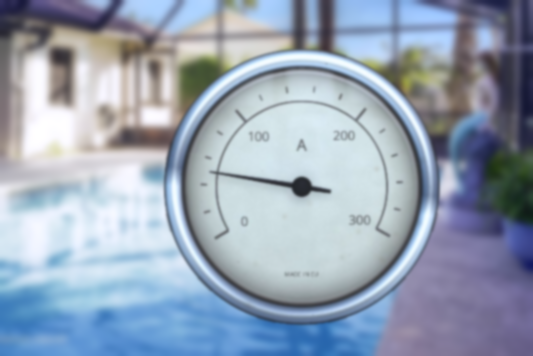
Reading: 50 A
